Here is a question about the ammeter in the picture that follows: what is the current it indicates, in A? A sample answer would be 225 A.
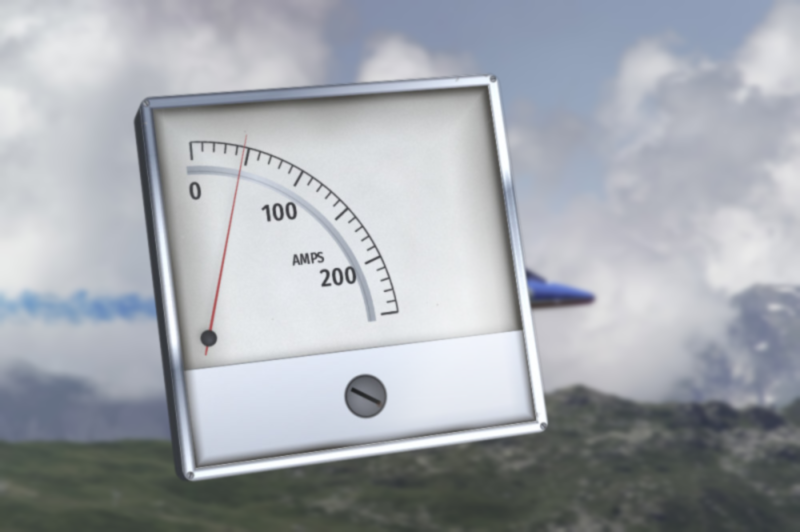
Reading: 45 A
